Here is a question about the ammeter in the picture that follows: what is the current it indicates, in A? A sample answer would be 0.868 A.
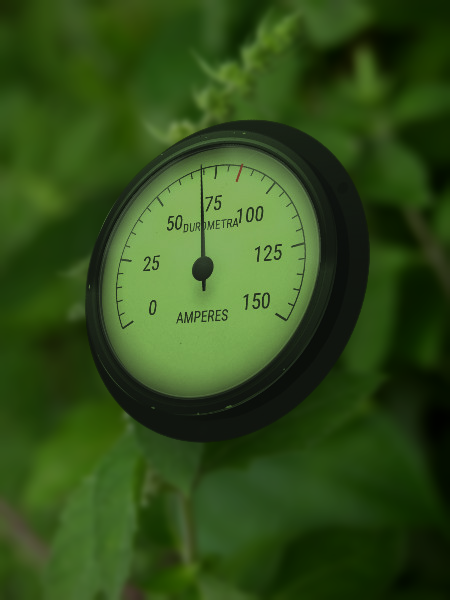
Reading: 70 A
